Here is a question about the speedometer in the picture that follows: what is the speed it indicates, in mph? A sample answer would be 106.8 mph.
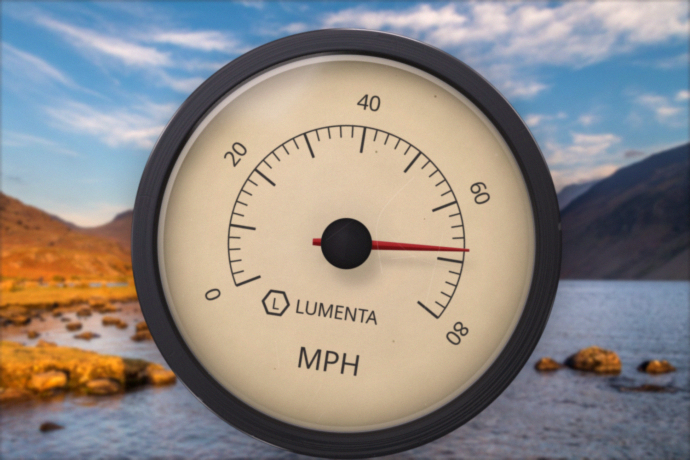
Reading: 68 mph
